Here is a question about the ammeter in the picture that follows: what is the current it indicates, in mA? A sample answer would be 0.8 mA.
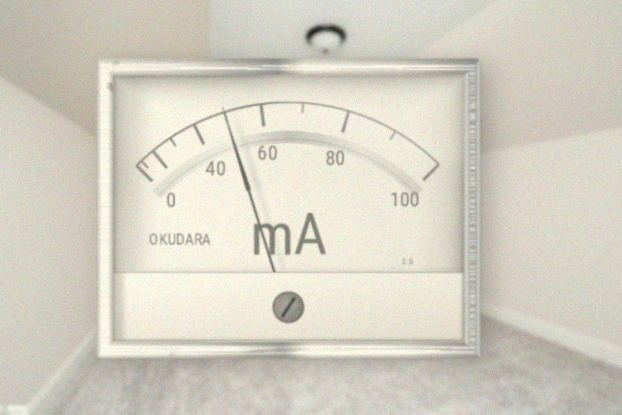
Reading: 50 mA
